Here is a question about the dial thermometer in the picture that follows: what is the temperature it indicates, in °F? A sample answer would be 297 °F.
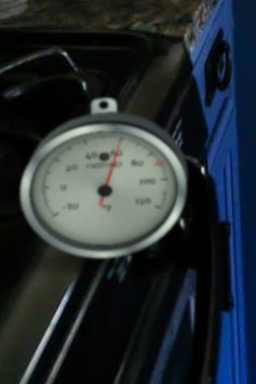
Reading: 60 °F
